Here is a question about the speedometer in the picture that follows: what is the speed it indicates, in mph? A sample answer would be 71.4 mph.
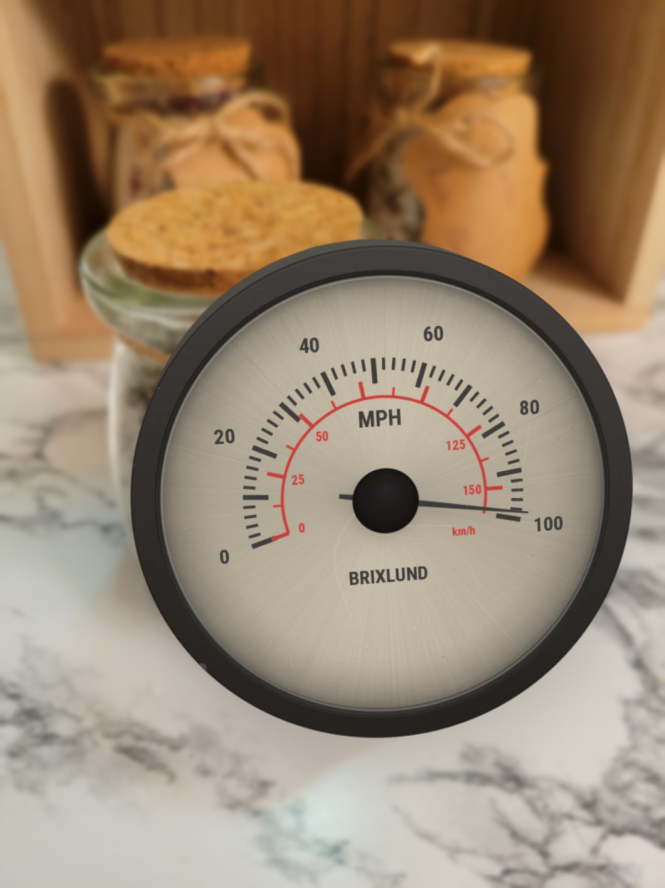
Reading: 98 mph
